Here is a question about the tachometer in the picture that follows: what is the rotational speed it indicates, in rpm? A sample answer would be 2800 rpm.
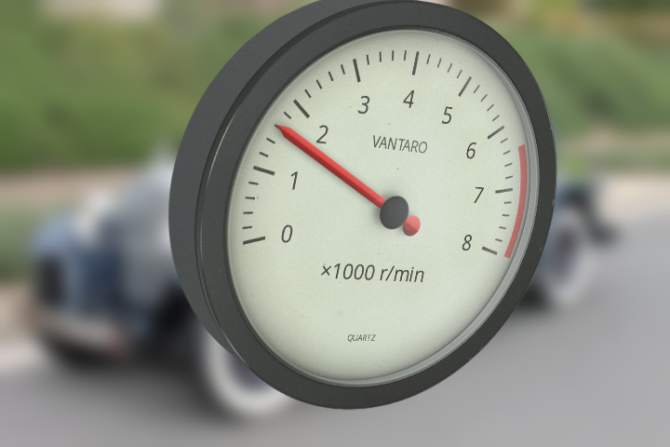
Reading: 1600 rpm
